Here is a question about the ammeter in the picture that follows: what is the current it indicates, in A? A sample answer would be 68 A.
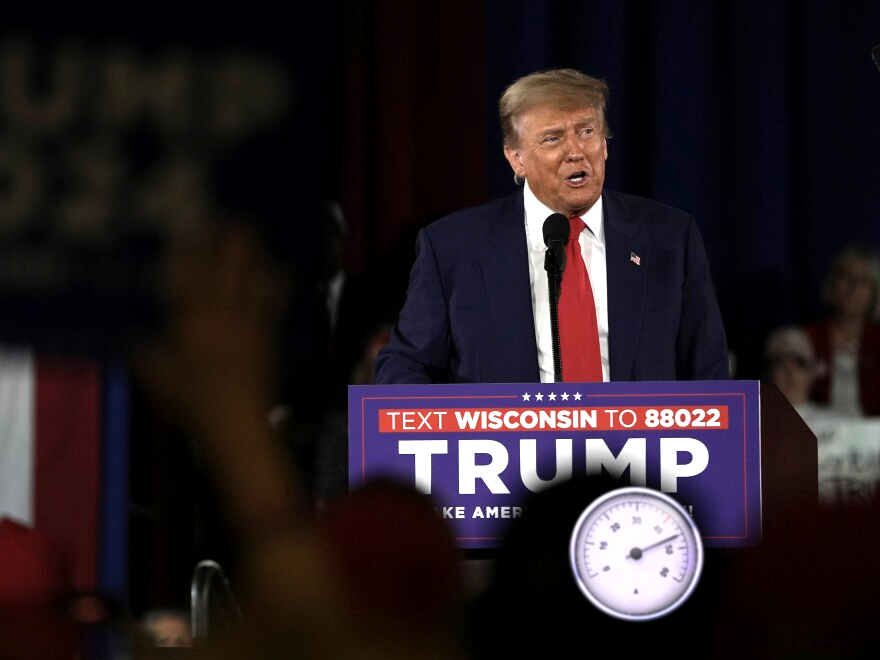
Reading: 46 A
